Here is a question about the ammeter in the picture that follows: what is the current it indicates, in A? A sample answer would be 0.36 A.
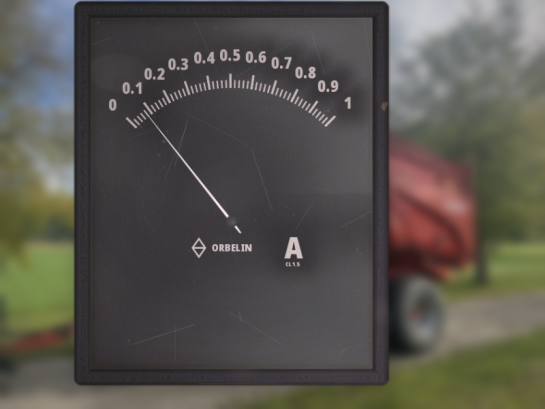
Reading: 0.08 A
